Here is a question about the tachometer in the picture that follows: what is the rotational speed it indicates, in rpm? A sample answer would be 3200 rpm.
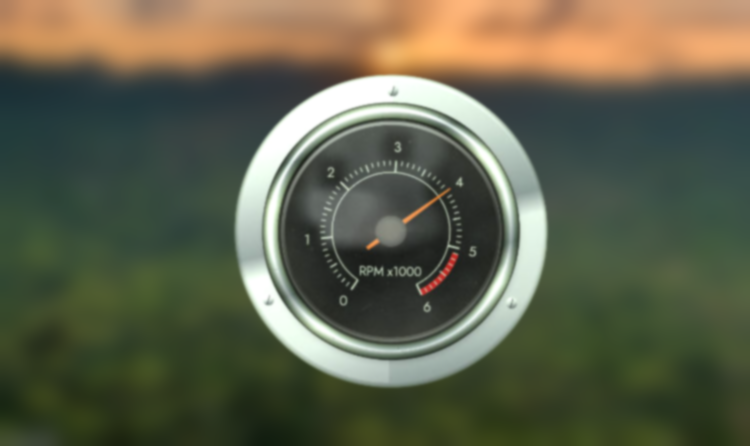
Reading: 4000 rpm
